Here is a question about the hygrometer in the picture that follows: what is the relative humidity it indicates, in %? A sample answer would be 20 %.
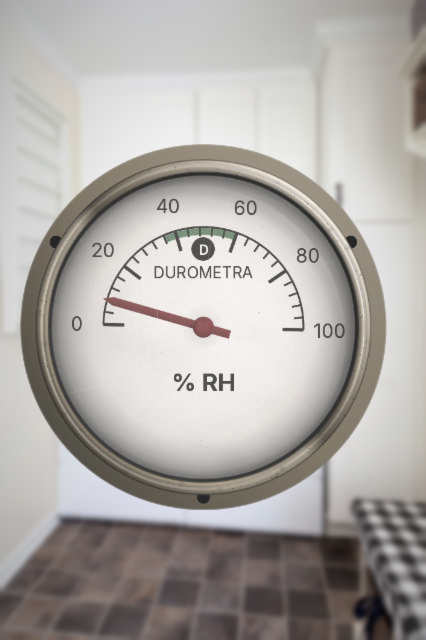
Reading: 8 %
